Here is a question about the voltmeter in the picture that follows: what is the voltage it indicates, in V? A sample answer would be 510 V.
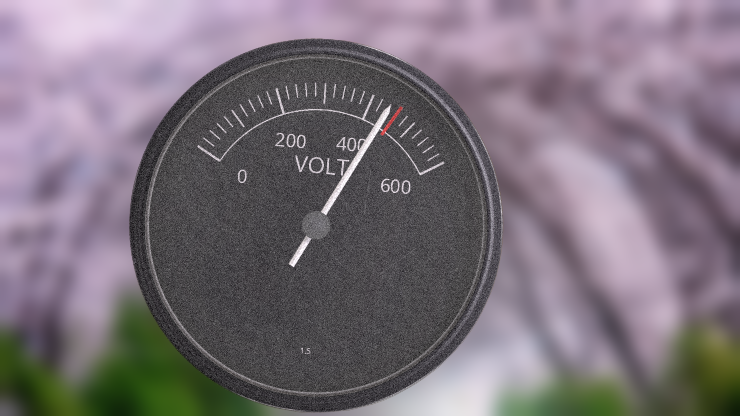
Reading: 440 V
